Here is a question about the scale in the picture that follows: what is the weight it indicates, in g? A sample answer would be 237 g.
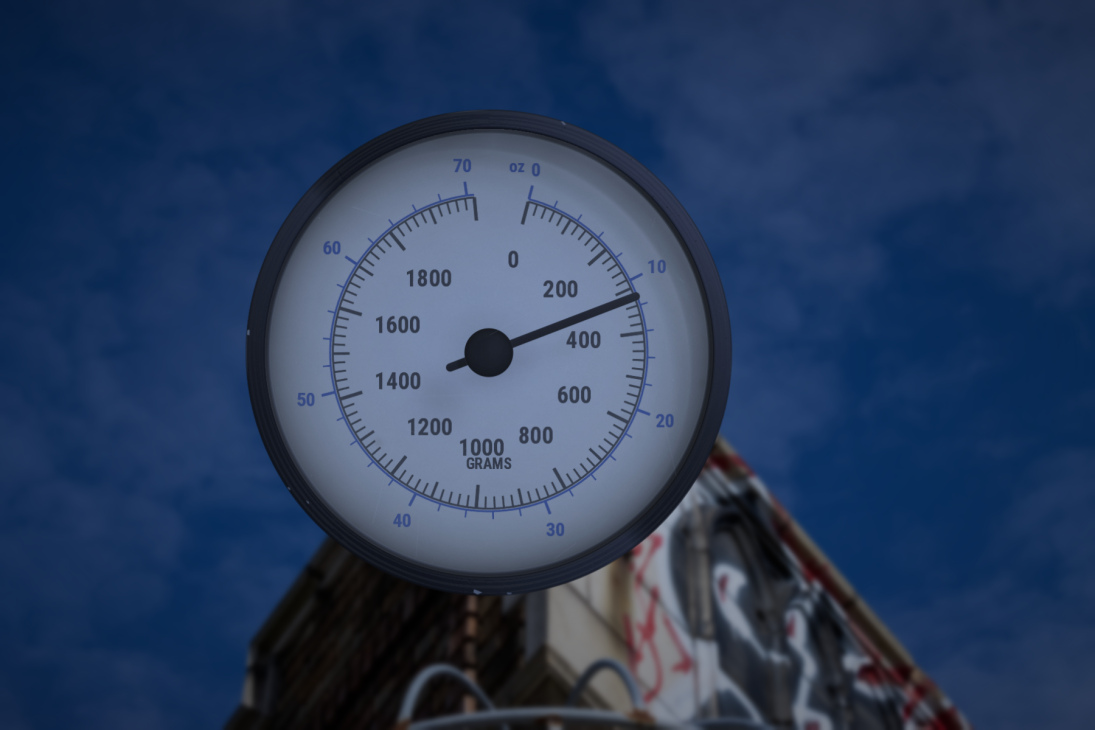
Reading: 320 g
